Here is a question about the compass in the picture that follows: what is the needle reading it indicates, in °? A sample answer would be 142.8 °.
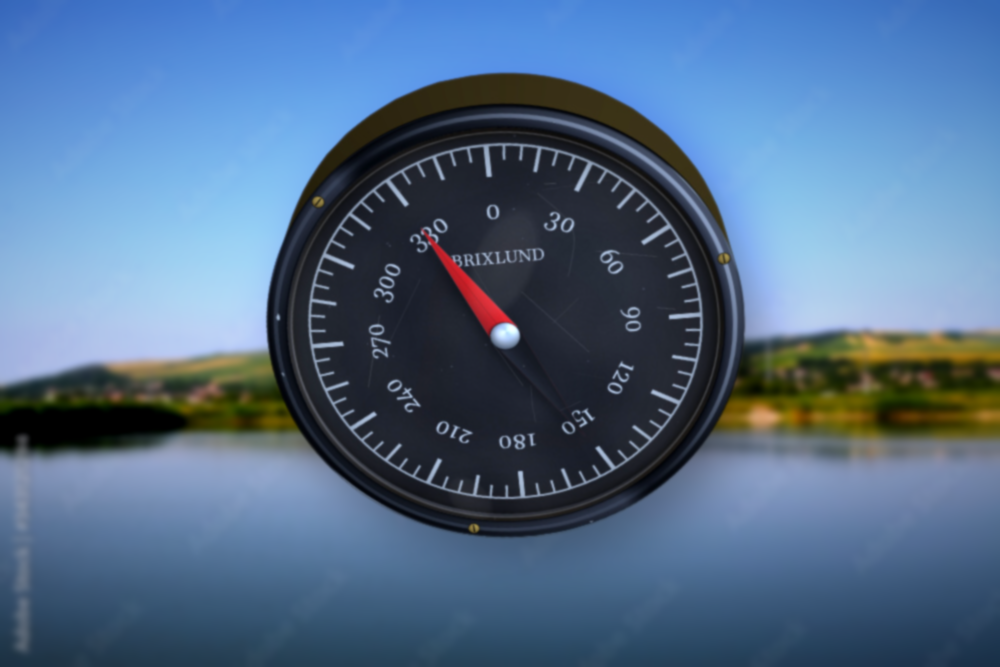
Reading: 330 °
